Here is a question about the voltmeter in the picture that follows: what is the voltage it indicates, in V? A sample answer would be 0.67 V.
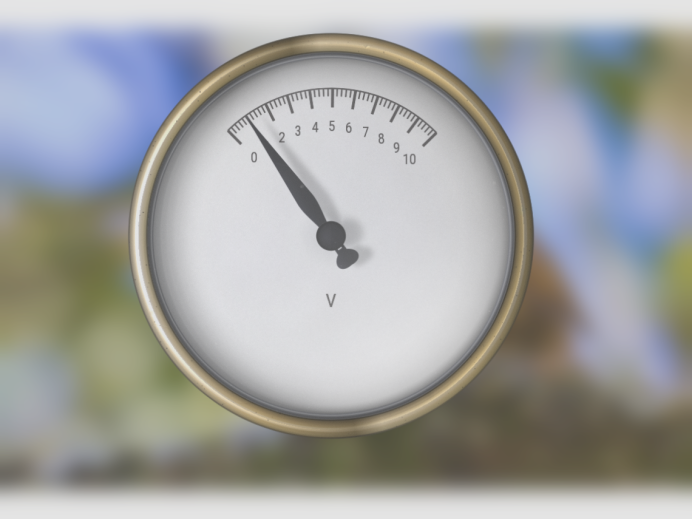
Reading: 1 V
